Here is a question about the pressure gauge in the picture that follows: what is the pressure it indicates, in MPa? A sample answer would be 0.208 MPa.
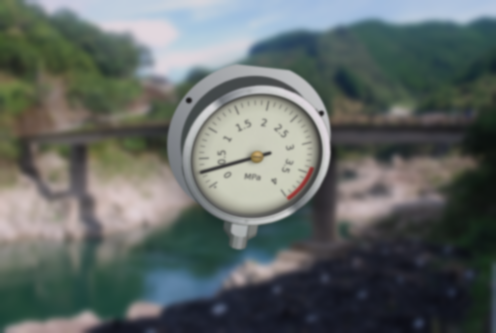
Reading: 0.3 MPa
